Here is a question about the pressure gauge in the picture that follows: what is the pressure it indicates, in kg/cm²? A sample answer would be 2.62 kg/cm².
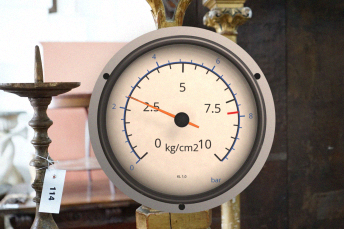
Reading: 2.5 kg/cm²
